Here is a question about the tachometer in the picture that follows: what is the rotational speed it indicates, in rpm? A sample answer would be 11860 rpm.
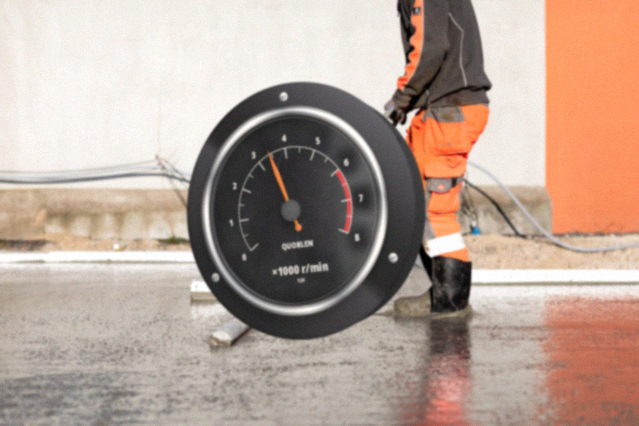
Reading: 3500 rpm
